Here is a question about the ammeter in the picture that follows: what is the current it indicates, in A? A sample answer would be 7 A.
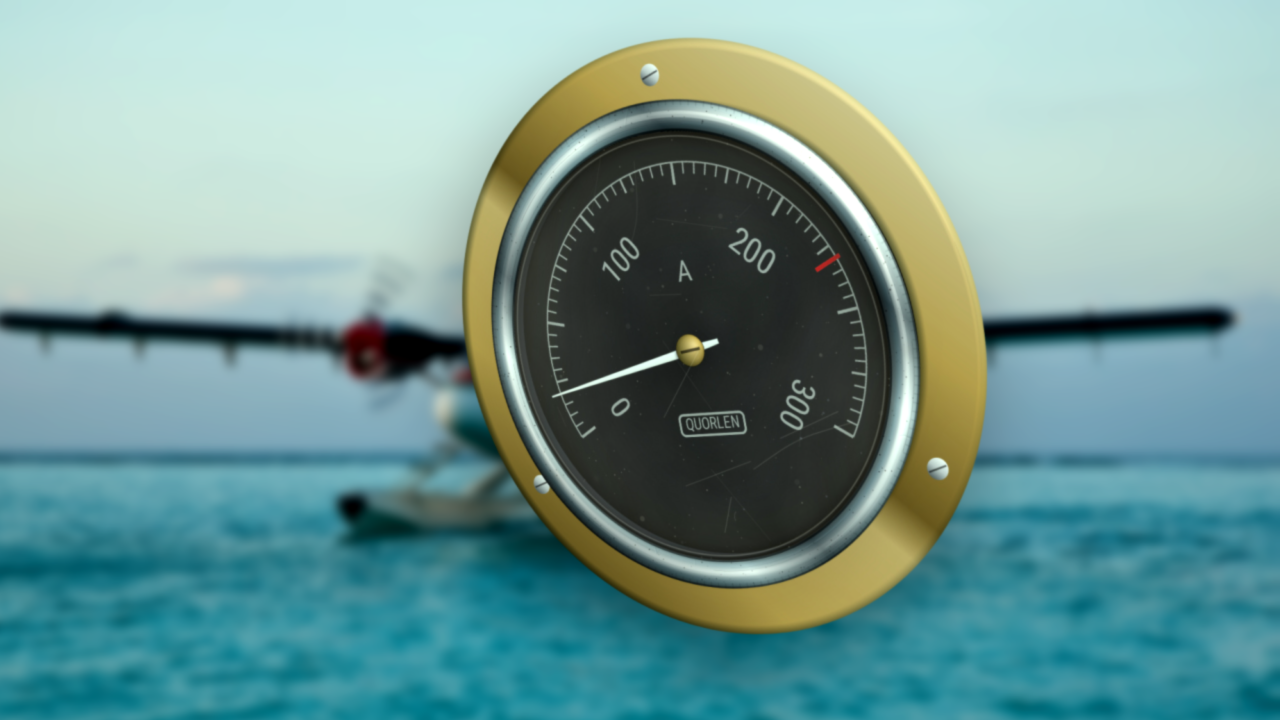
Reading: 20 A
